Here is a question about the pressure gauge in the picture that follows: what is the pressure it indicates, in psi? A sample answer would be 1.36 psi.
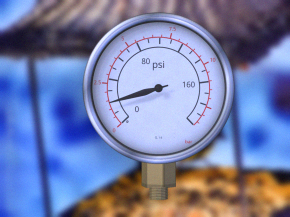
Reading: 20 psi
